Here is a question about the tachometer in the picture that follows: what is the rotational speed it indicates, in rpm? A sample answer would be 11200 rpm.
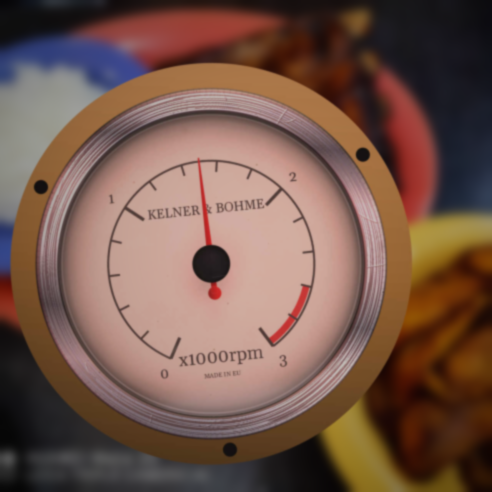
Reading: 1500 rpm
